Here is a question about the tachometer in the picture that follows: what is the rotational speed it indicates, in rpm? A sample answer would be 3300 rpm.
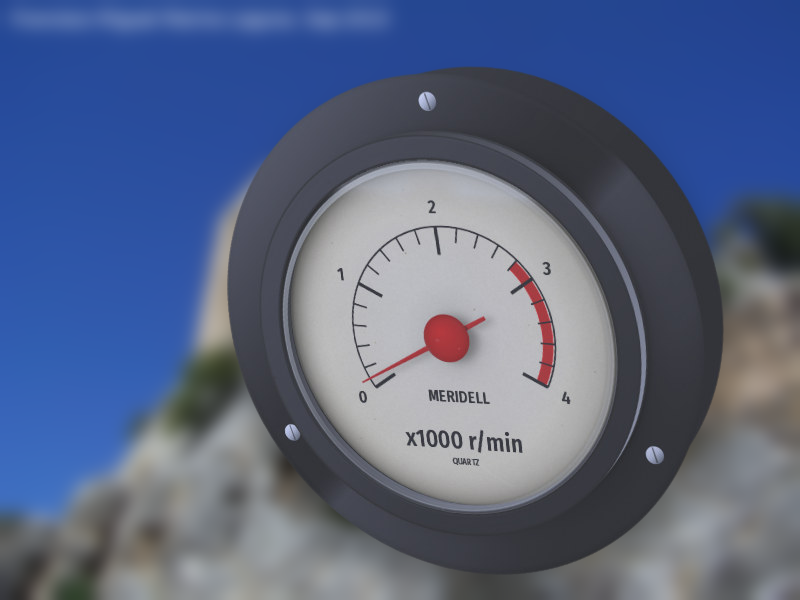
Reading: 100 rpm
